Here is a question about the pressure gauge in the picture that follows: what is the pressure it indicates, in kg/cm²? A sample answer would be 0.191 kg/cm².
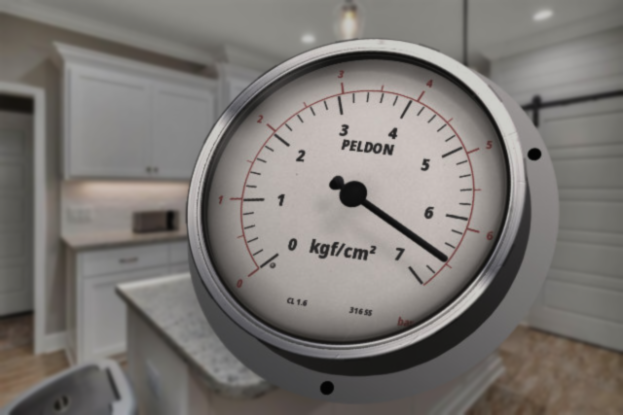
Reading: 6.6 kg/cm²
